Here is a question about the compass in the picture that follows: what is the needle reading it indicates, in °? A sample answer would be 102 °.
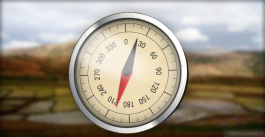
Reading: 200 °
